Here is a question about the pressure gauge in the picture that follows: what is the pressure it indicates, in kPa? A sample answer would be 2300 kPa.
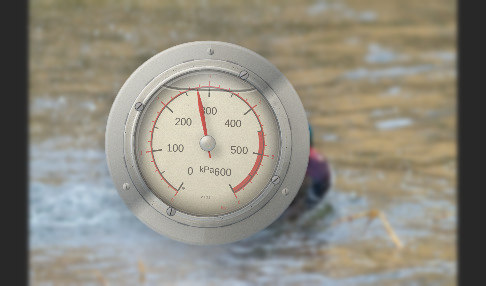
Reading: 275 kPa
